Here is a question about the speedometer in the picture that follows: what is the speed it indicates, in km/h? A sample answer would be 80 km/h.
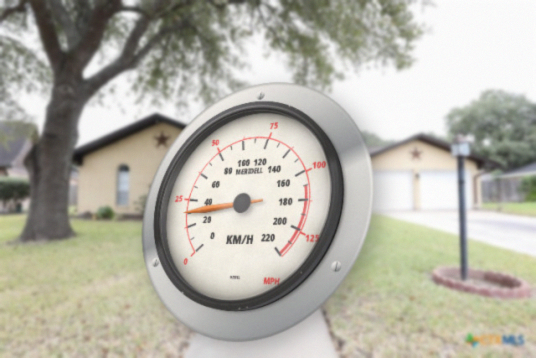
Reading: 30 km/h
